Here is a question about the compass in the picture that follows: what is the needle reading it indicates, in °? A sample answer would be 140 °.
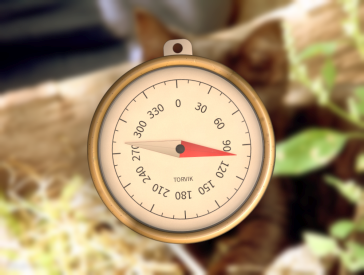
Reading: 100 °
